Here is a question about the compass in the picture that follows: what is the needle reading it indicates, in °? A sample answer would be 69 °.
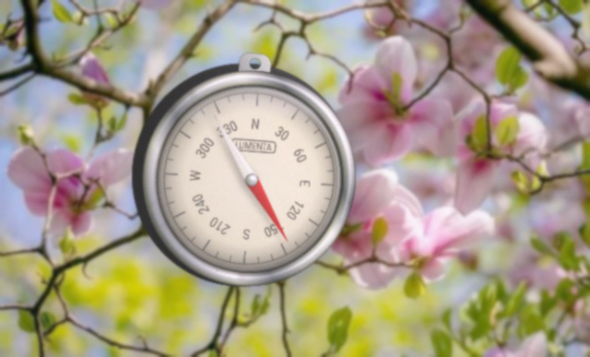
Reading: 145 °
